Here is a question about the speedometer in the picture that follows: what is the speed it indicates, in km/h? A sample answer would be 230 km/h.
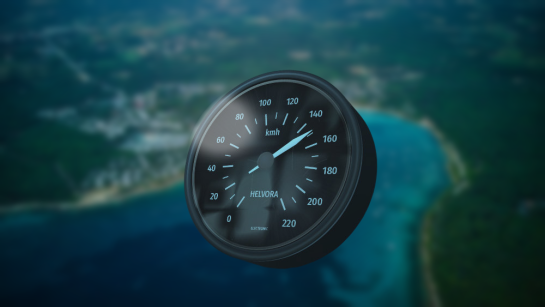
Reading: 150 km/h
